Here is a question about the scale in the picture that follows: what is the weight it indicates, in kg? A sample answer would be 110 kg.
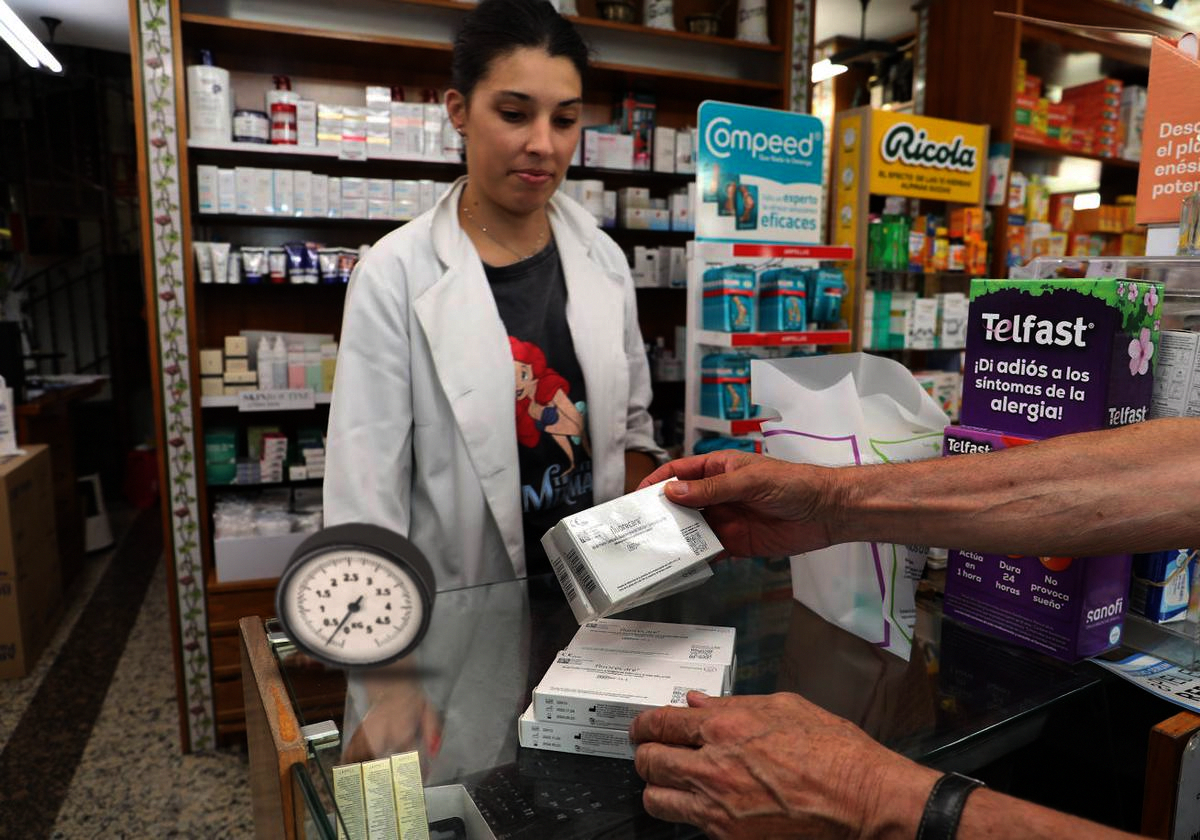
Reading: 0.25 kg
